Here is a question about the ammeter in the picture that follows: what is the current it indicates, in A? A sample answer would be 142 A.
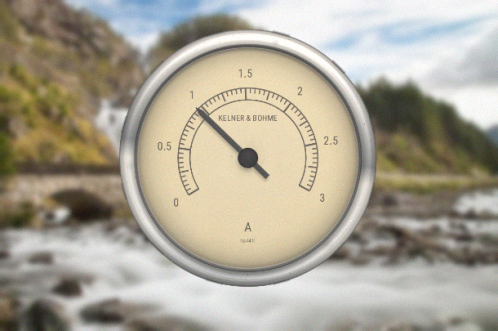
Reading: 0.95 A
